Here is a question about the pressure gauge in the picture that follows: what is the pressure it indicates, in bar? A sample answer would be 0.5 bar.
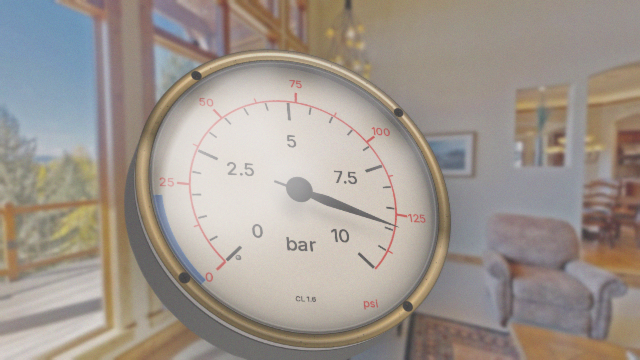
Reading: 9 bar
